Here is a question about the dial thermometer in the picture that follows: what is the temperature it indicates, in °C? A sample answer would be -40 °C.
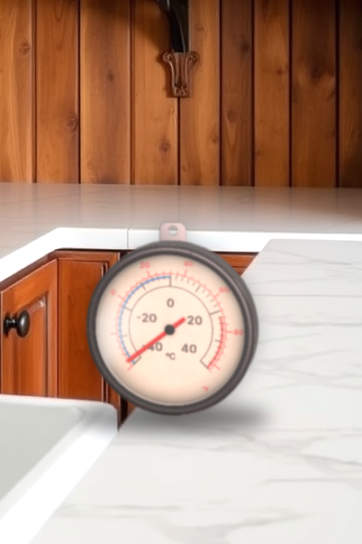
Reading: -38 °C
